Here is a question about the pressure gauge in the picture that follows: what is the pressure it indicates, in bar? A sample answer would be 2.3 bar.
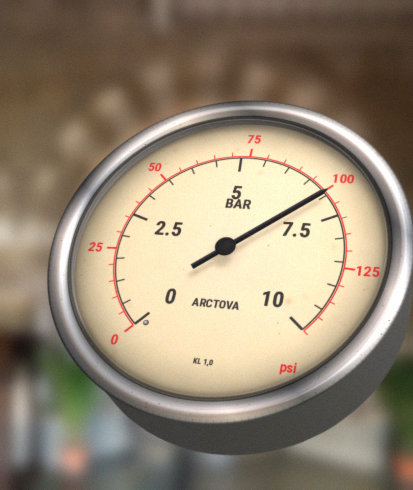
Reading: 7 bar
